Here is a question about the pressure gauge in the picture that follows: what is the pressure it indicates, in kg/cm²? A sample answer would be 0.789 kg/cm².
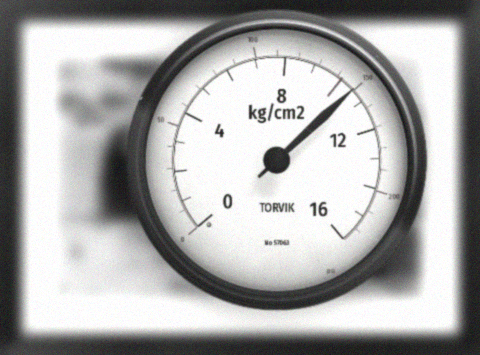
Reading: 10.5 kg/cm²
